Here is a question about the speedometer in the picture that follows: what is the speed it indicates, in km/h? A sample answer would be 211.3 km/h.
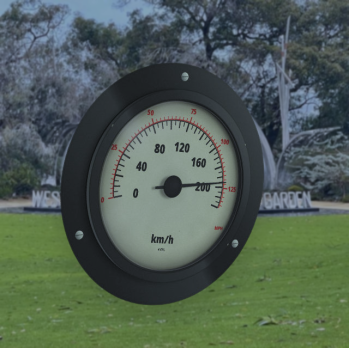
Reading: 195 km/h
